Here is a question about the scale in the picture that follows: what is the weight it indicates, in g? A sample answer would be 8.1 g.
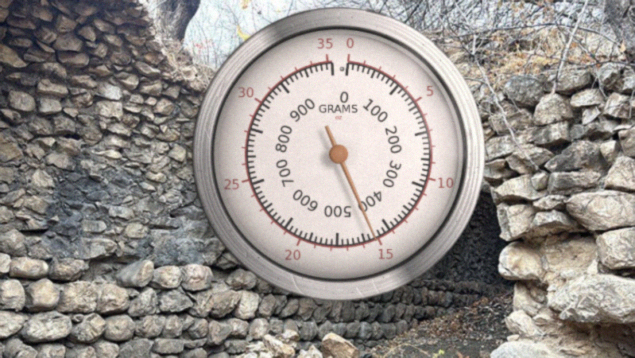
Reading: 430 g
